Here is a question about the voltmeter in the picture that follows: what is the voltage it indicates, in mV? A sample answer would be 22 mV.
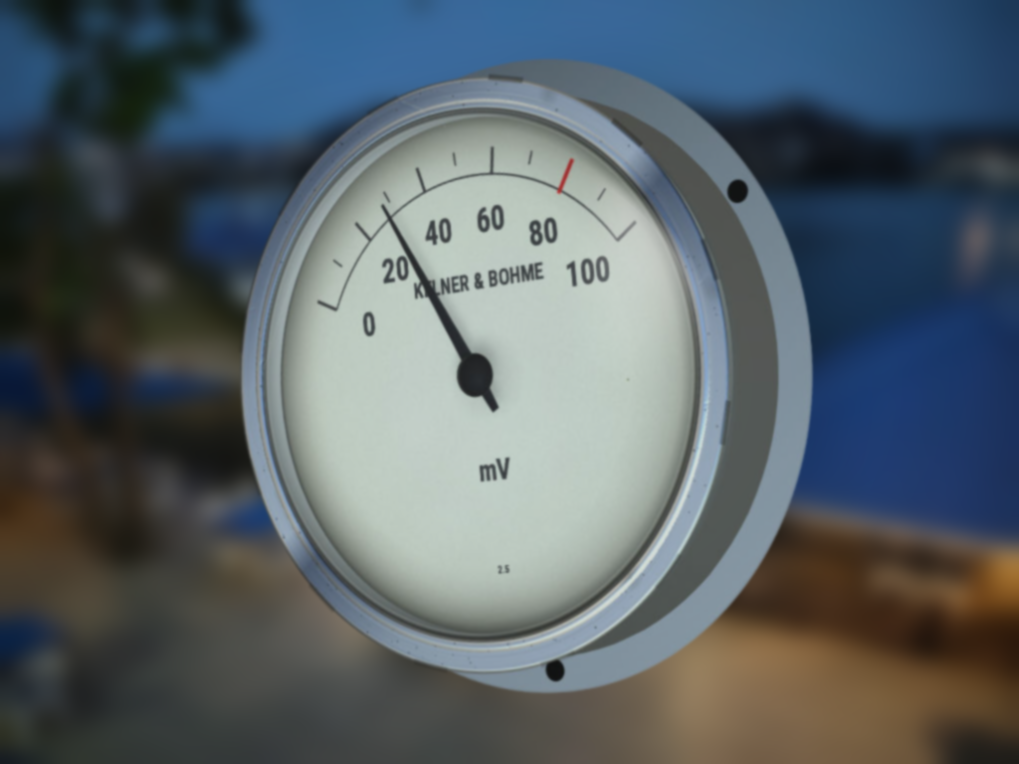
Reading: 30 mV
